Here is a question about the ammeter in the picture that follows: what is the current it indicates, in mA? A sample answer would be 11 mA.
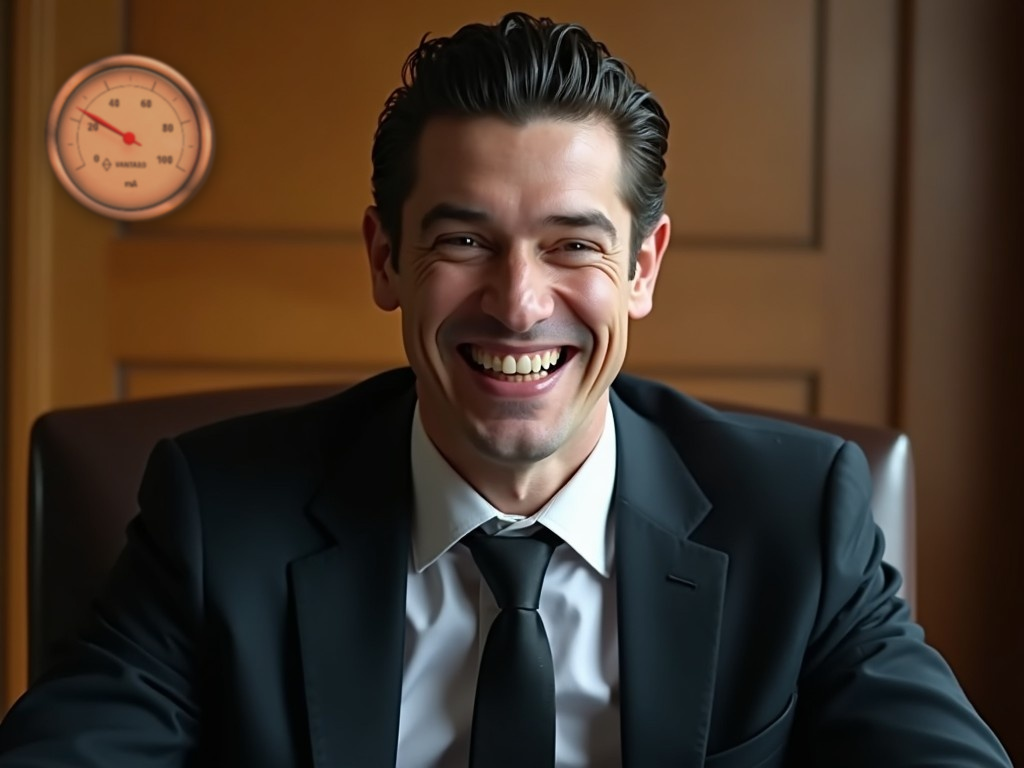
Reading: 25 mA
